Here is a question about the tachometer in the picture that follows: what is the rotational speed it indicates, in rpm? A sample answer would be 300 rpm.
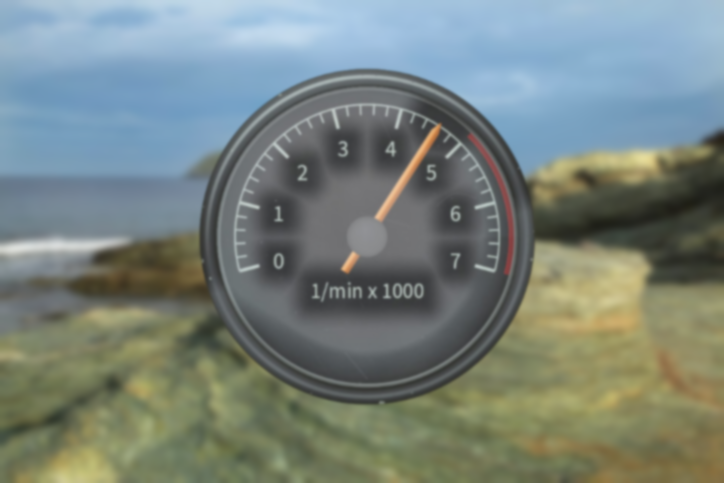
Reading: 4600 rpm
